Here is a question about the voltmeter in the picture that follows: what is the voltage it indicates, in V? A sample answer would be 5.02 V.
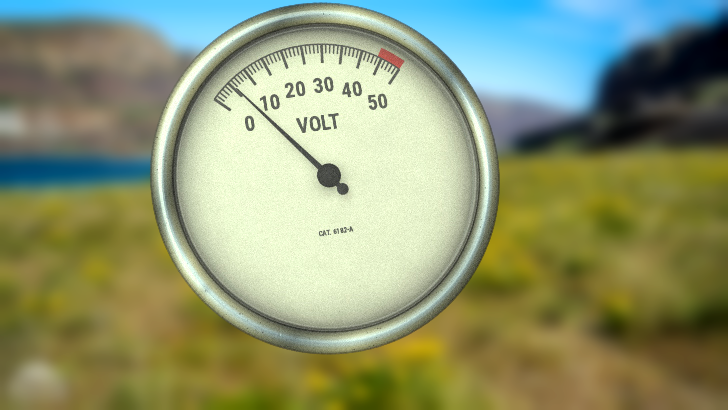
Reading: 5 V
